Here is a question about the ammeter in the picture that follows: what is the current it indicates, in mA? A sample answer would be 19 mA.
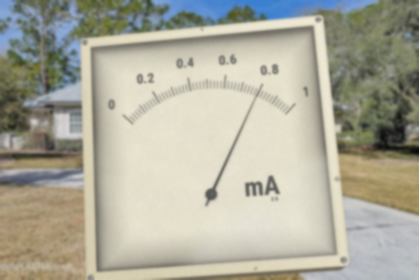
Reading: 0.8 mA
